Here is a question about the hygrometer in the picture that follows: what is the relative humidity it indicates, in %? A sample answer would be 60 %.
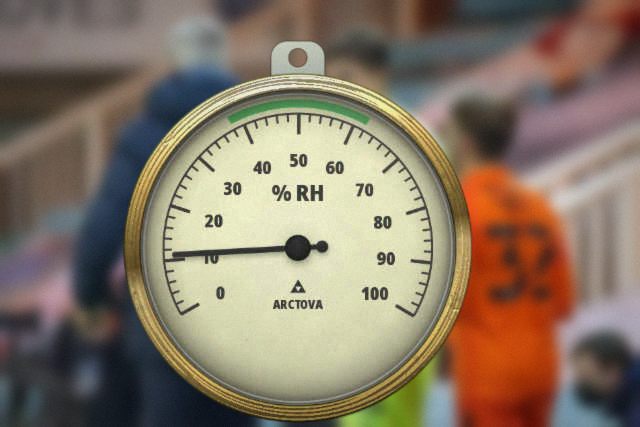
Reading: 11 %
